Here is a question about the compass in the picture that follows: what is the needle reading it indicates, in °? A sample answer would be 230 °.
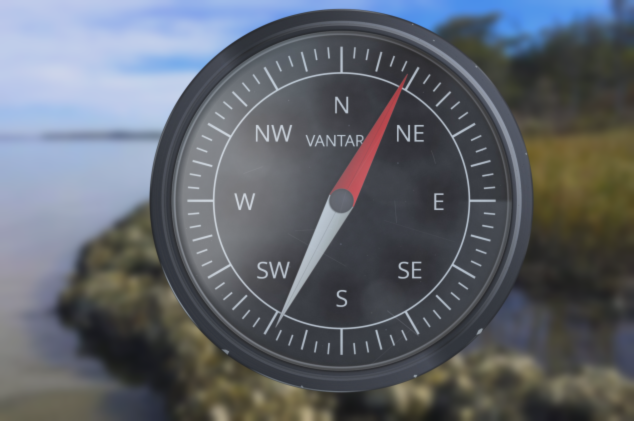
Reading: 27.5 °
